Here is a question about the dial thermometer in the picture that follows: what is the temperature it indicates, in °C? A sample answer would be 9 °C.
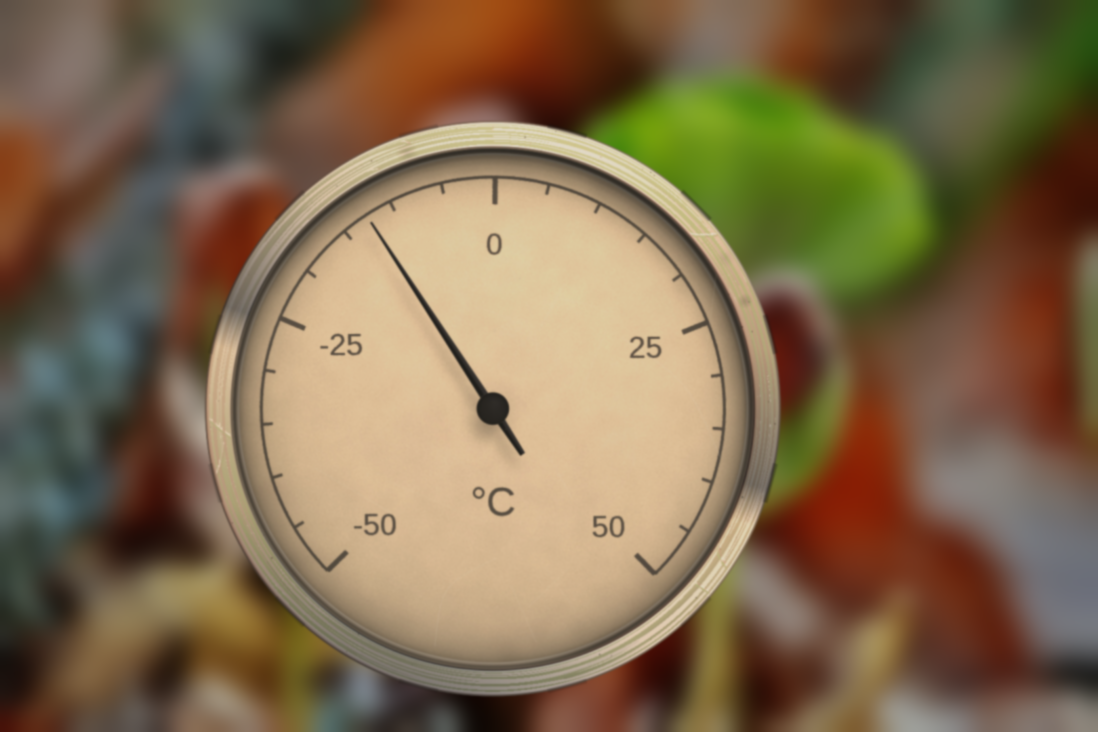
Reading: -12.5 °C
